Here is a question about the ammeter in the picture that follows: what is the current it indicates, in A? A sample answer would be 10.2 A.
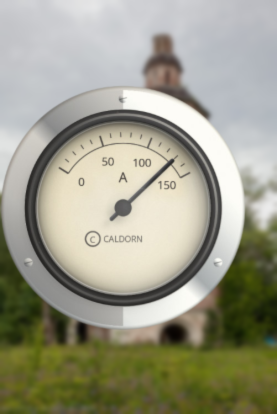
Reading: 130 A
